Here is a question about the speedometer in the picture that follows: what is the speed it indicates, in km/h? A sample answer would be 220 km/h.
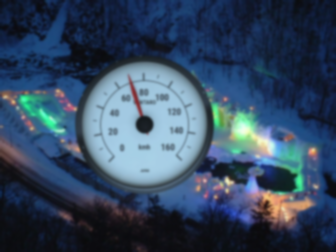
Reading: 70 km/h
